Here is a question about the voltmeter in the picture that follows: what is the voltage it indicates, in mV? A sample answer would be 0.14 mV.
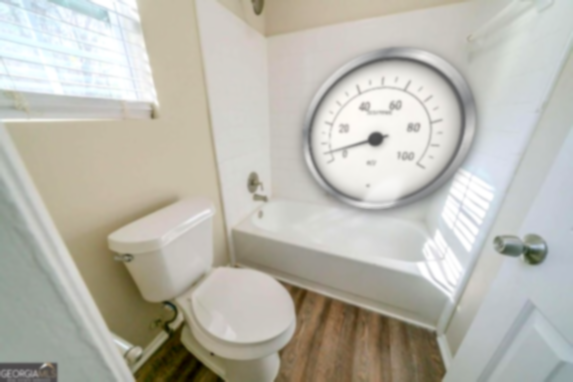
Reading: 5 mV
